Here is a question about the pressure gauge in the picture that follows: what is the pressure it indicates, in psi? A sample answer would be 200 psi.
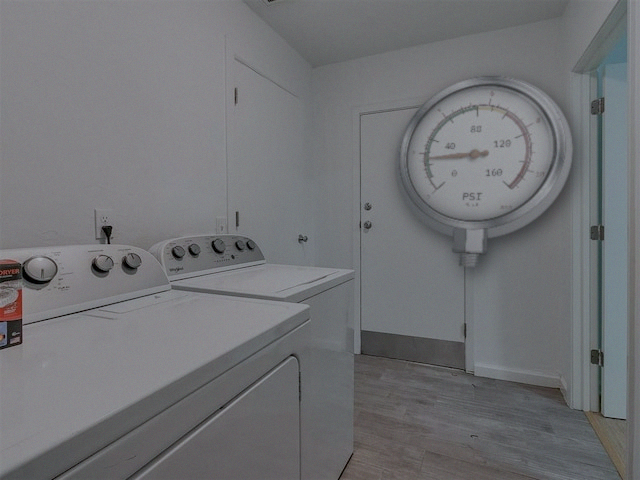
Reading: 25 psi
